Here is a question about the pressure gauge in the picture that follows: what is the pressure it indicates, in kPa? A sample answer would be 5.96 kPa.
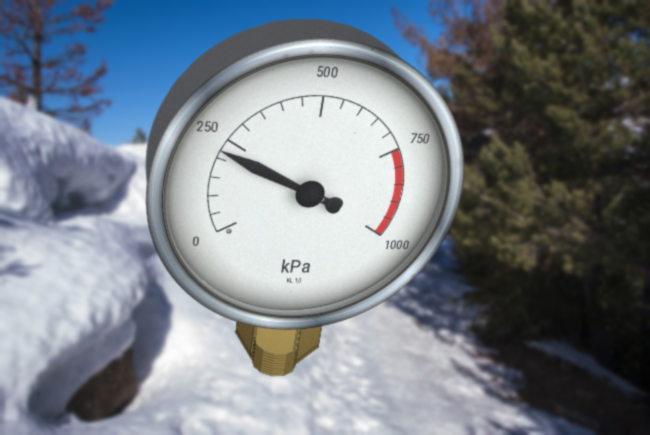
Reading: 225 kPa
